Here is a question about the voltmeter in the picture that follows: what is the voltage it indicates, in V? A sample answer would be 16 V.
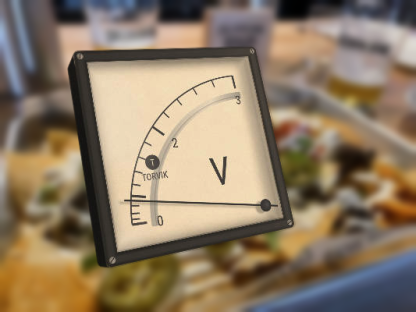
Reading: 0.9 V
